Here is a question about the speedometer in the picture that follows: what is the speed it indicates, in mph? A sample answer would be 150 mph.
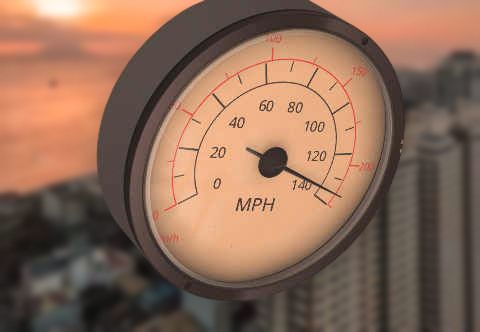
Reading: 135 mph
